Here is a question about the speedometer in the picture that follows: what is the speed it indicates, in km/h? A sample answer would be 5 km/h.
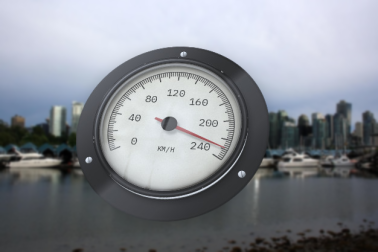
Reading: 230 km/h
